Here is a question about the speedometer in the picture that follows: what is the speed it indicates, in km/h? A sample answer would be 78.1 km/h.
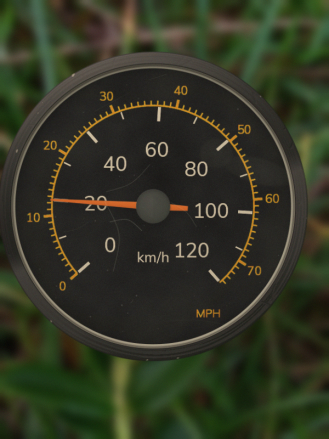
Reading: 20 km/h
